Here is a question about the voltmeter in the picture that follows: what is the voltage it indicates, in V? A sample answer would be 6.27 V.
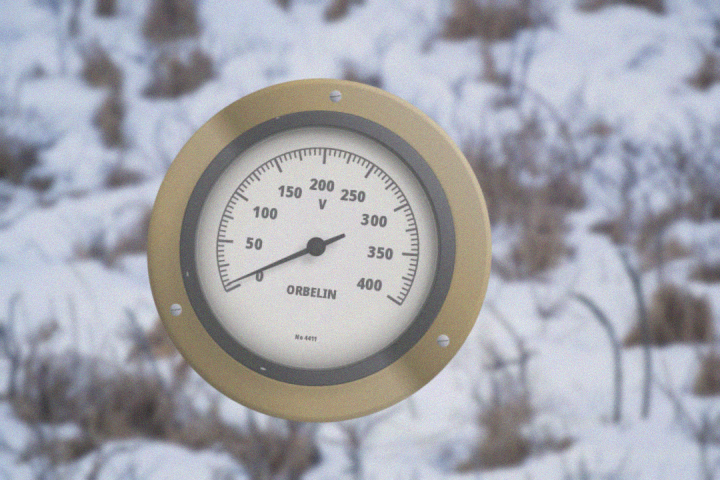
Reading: 5 V
